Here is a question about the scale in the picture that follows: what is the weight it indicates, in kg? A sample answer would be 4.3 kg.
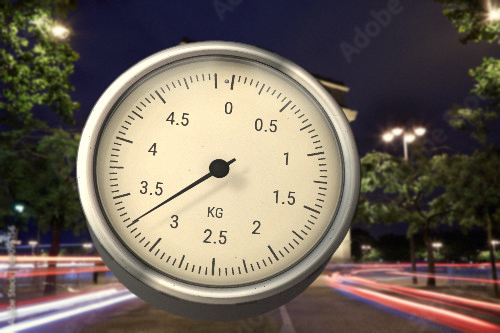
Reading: 3.25 kg
